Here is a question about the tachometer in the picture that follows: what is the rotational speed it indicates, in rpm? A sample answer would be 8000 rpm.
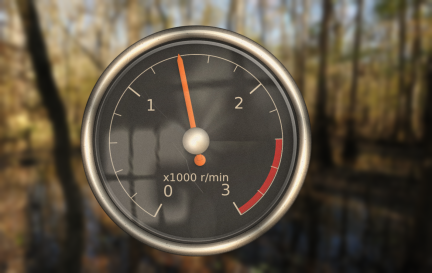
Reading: 1400 rpm
